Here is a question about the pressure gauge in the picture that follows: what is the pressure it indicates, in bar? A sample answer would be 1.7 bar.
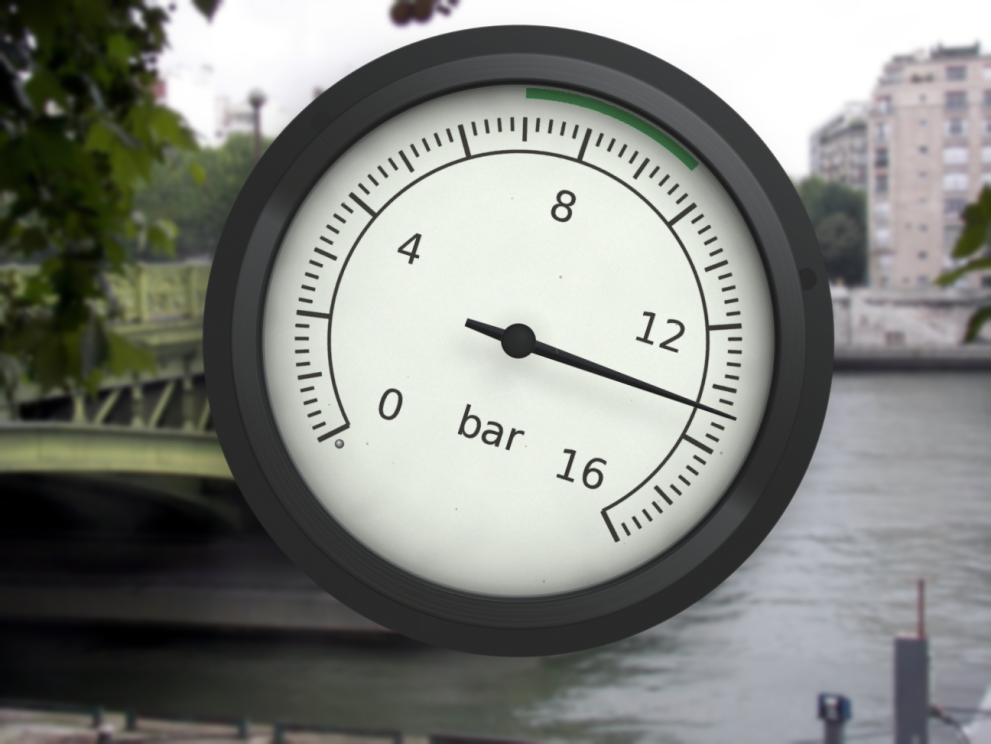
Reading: 13.4 bar
